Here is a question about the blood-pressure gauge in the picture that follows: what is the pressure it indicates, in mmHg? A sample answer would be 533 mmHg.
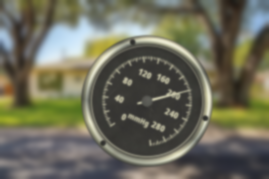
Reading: 200 mmHg
